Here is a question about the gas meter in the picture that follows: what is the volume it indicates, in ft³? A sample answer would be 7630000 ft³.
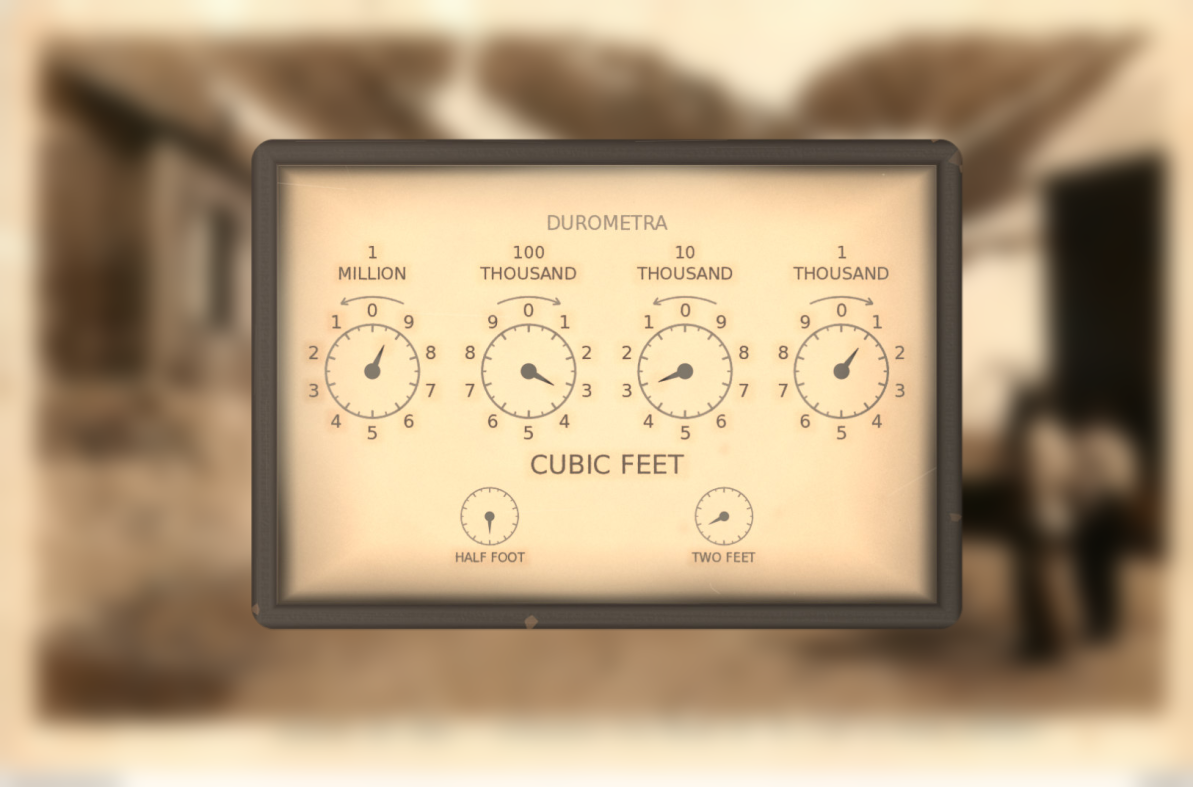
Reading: 933100 ft³
